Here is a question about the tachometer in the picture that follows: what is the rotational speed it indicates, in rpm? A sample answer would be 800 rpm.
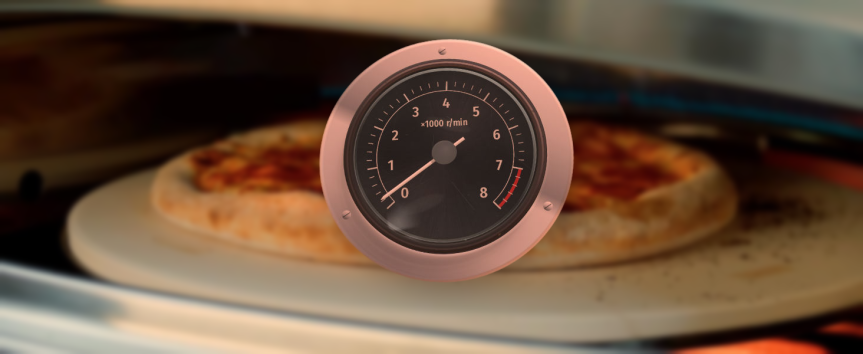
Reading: 200 rpm
